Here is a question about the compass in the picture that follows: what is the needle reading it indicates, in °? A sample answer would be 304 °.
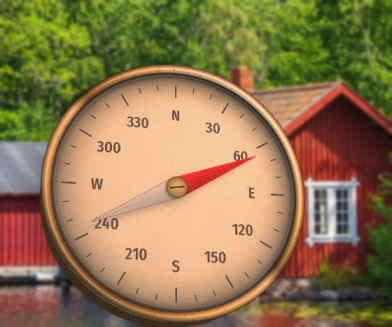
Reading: 65 °
